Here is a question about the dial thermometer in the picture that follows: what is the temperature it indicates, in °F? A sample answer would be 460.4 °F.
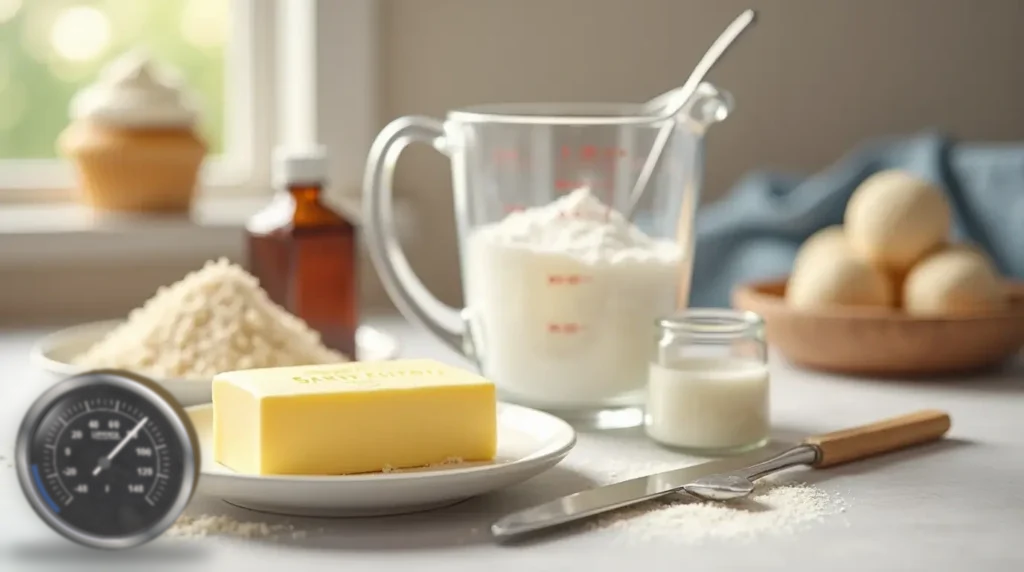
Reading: 80 °F
